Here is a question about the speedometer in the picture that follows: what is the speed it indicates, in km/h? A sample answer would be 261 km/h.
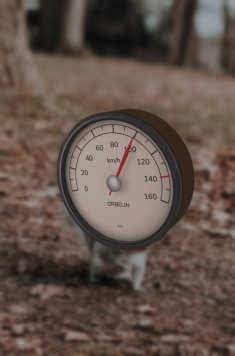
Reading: 100 km/h
